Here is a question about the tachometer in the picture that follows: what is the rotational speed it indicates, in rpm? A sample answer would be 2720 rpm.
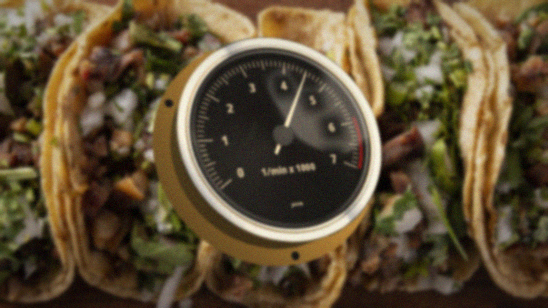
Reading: 4500 rpm
